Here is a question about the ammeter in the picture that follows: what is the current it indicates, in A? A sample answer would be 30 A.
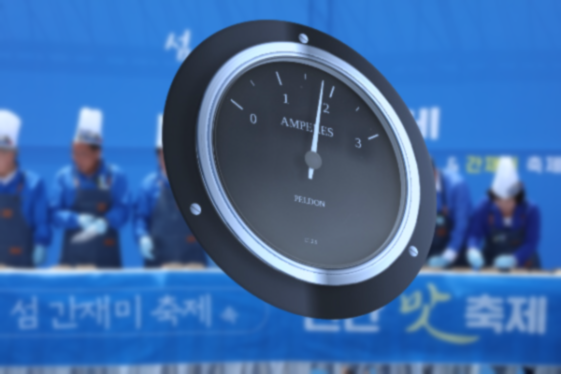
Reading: 1.75 A
